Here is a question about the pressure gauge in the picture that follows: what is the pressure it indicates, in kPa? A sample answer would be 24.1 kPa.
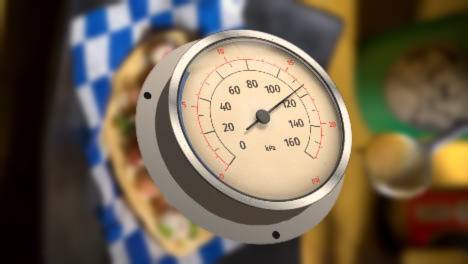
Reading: 115 kPa
